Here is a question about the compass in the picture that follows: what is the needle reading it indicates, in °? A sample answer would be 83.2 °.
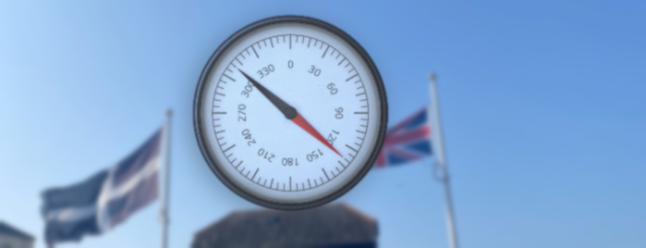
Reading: 130 °
